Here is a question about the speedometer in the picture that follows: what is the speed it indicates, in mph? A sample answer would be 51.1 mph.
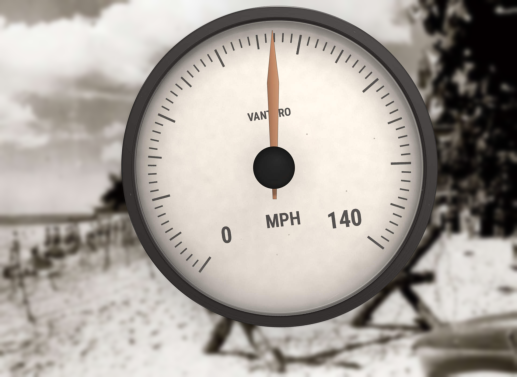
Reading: 74 mph
